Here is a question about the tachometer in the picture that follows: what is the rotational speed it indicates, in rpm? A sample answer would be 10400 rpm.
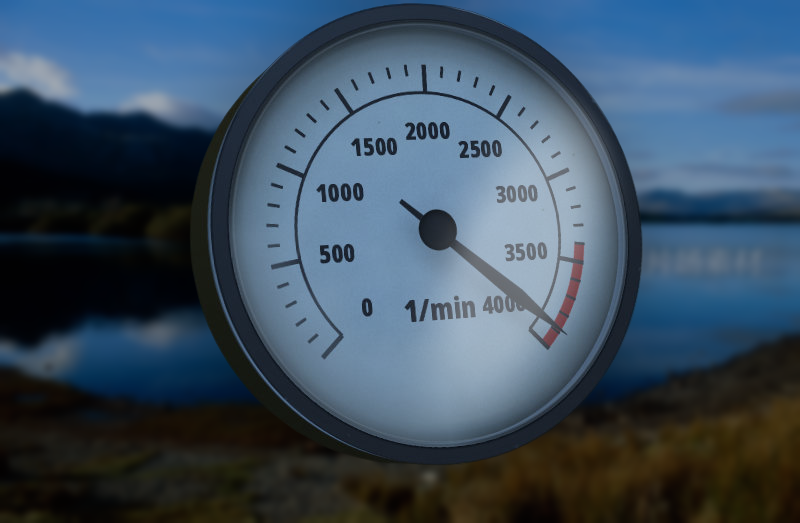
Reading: 3900 rpm
